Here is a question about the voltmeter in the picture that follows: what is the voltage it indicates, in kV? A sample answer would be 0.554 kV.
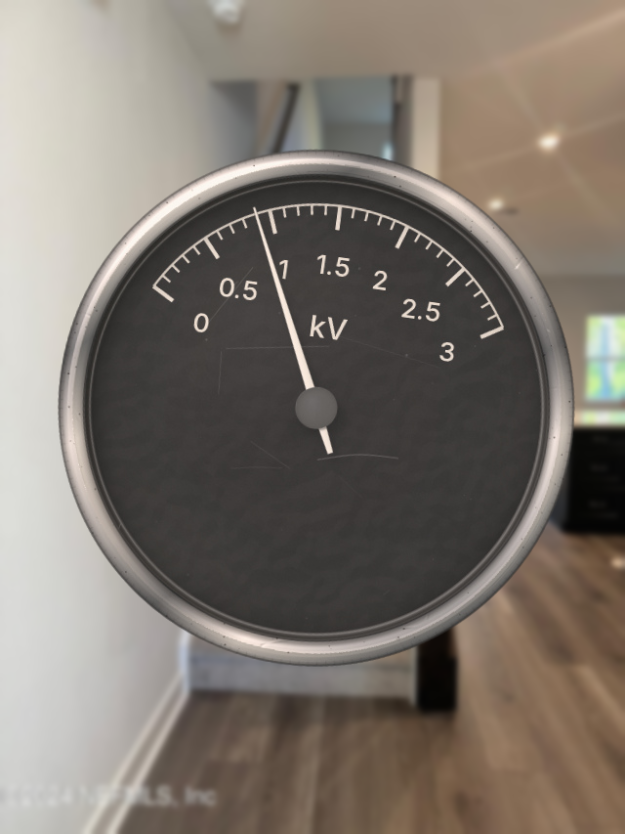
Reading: 0.9 kV
